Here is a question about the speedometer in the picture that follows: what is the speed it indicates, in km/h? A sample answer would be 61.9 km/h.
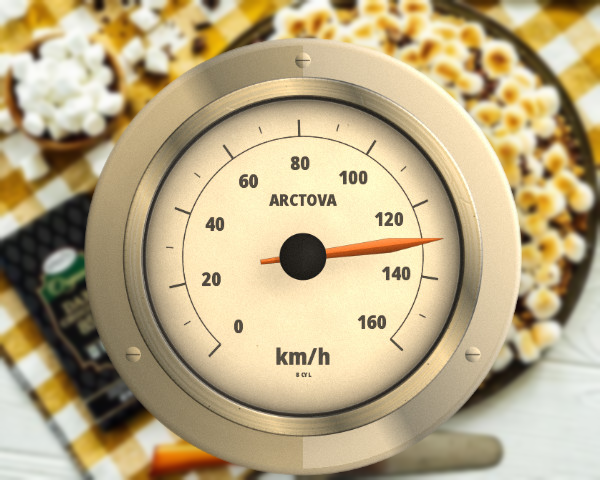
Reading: 130 km/h
